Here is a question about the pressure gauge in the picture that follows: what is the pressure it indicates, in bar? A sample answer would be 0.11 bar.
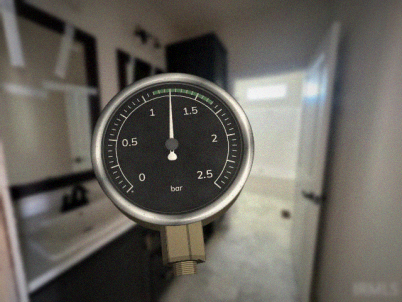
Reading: 1.25 bar
